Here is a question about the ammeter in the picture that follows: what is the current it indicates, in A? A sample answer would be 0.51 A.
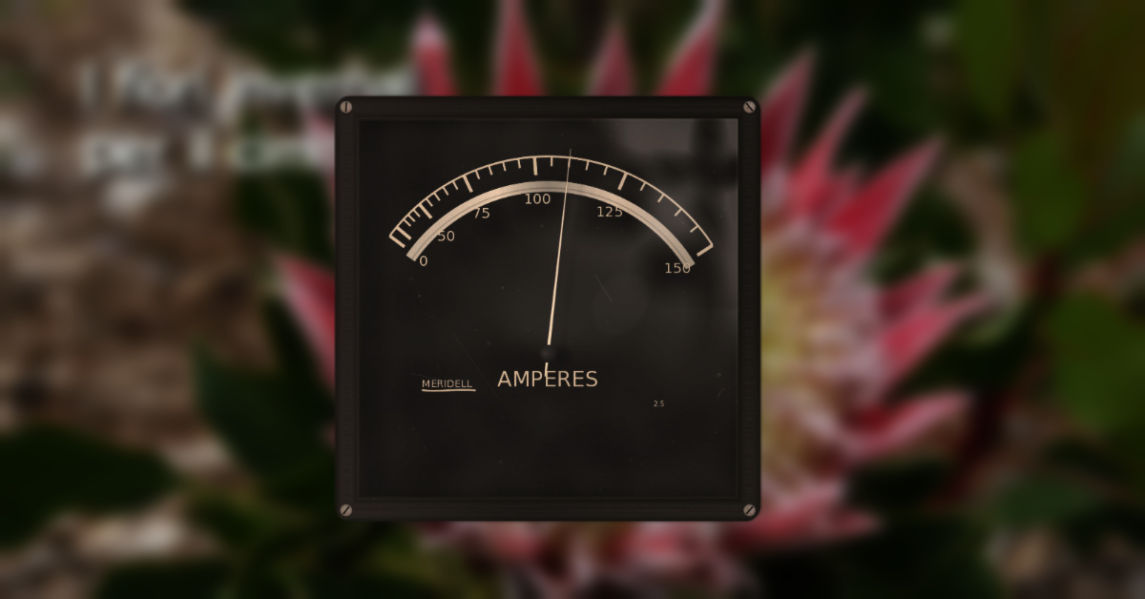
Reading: 110 A
